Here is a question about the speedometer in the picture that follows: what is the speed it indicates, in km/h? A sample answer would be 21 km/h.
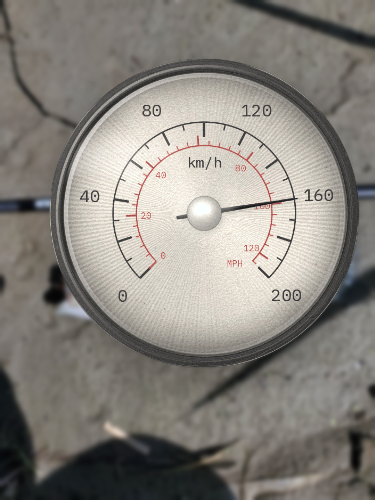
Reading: 160 km/h
